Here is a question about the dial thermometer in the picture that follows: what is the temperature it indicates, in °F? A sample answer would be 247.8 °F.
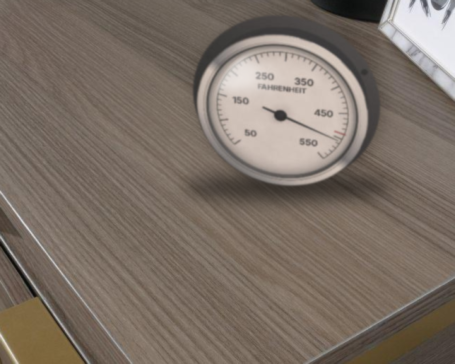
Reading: 500 °F
